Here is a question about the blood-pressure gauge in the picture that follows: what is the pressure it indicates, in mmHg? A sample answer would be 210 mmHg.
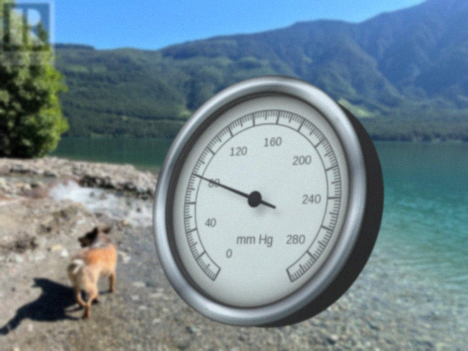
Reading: 80 mmHg
